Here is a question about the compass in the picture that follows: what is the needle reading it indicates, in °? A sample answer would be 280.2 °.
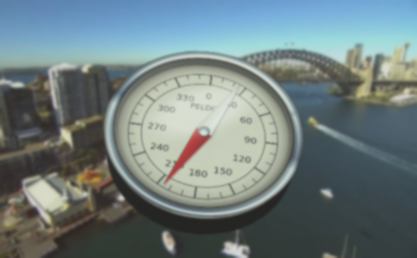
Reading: 205 °
